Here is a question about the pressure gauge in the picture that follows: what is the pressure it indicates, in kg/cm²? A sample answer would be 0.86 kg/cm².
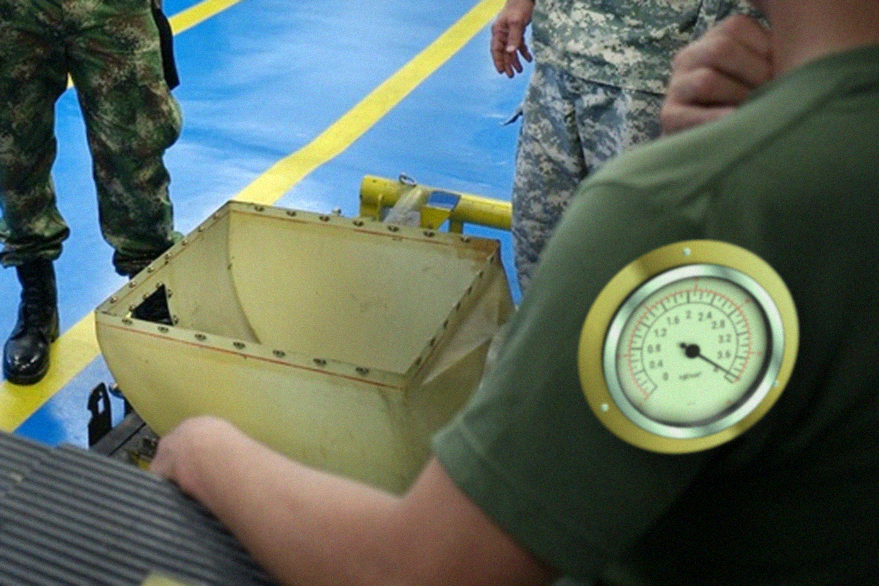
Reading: 3.9 kg/cm²
